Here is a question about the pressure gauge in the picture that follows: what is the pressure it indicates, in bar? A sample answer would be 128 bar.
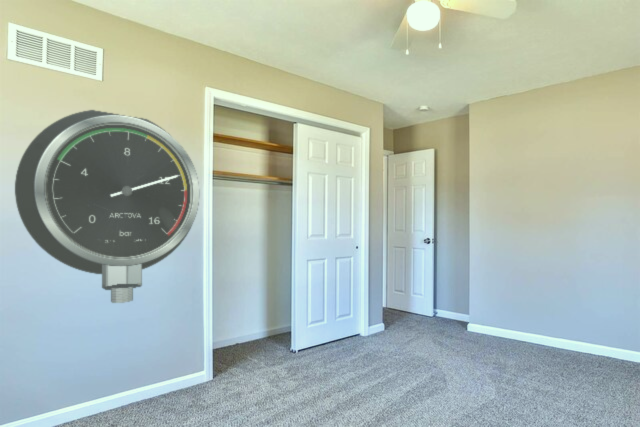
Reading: 12 bar
